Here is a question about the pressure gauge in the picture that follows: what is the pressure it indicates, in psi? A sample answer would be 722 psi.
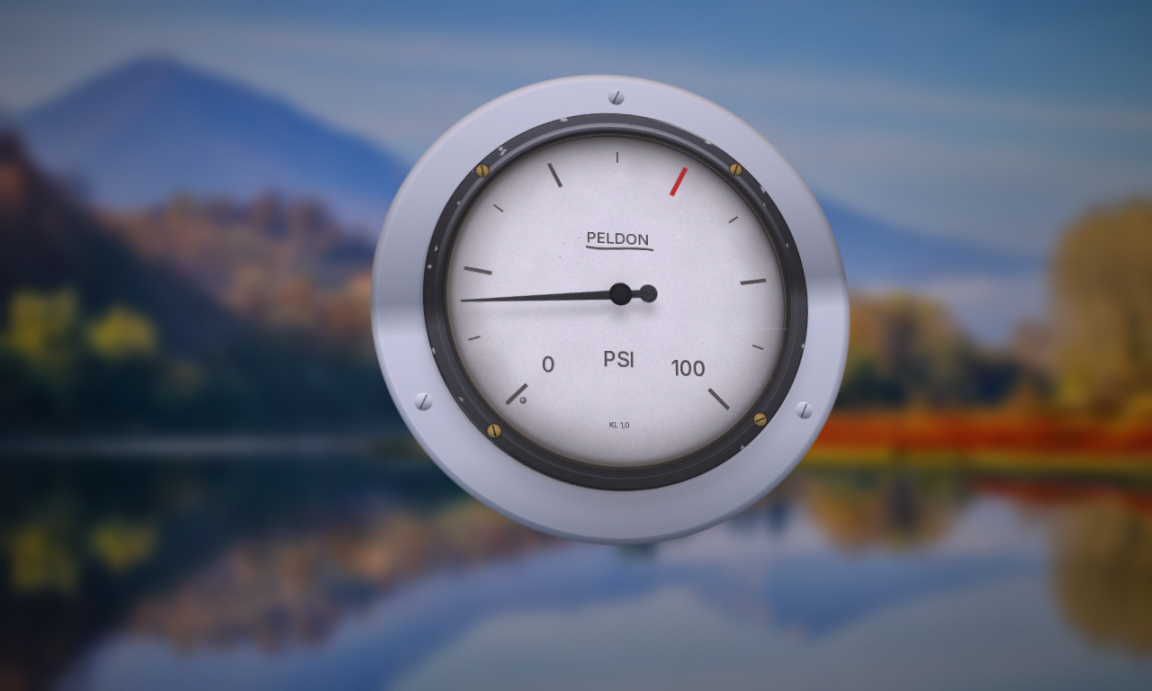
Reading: 15 psi
